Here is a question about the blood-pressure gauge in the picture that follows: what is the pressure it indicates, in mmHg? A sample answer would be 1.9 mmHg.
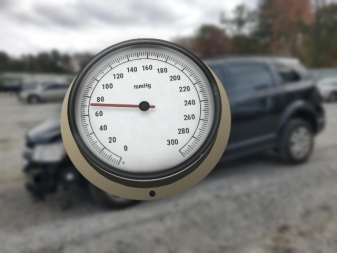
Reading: 70 mmHg
